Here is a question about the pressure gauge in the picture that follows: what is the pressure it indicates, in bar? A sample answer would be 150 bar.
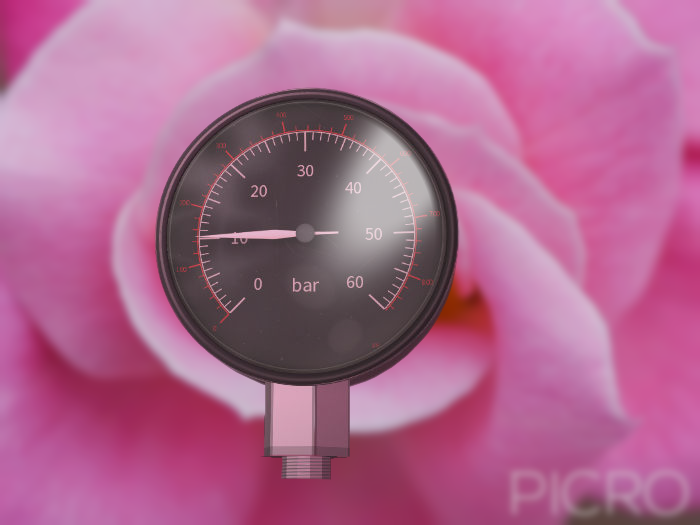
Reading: 10 bar
